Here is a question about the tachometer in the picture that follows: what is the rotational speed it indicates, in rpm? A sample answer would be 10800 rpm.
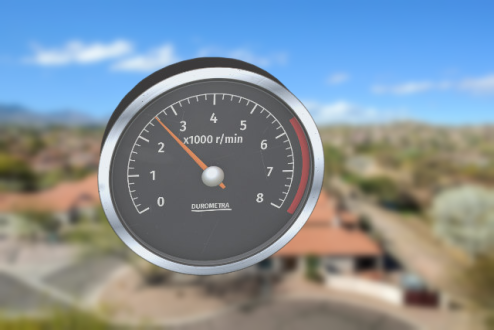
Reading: 2600 rpm
